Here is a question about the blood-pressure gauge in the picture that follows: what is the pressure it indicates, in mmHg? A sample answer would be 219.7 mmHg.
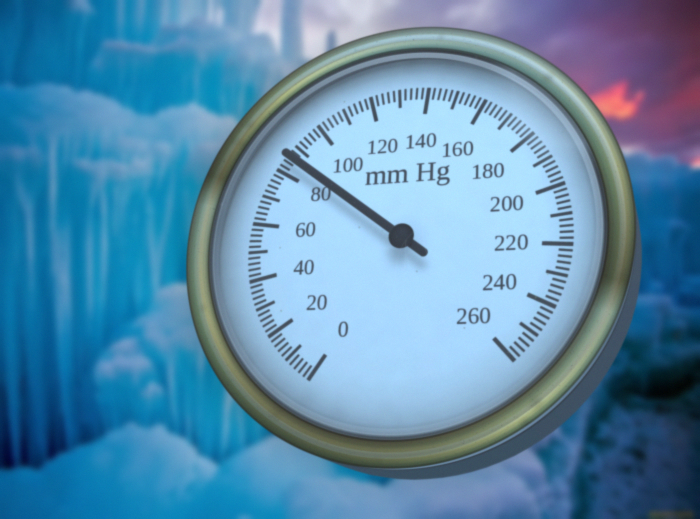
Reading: 86 mmHg
